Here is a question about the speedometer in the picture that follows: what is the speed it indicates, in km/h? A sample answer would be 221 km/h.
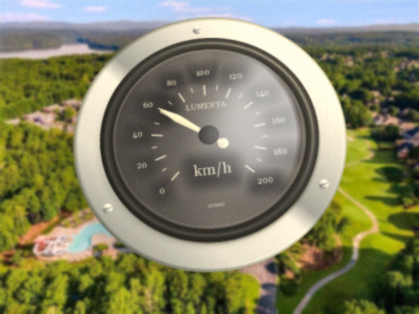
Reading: 60 km/h
